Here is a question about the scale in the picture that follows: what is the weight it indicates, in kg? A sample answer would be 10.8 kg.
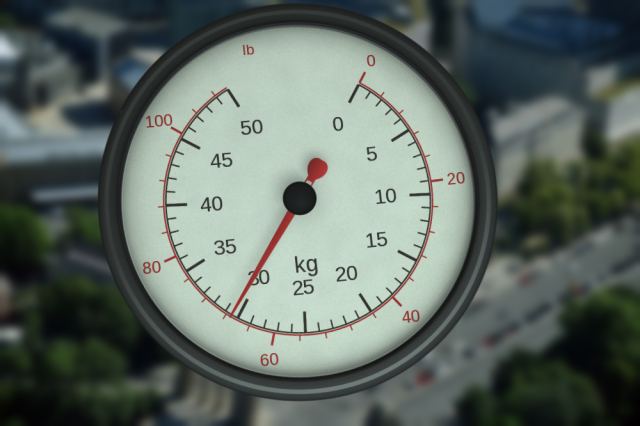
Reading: 30.5 kg
